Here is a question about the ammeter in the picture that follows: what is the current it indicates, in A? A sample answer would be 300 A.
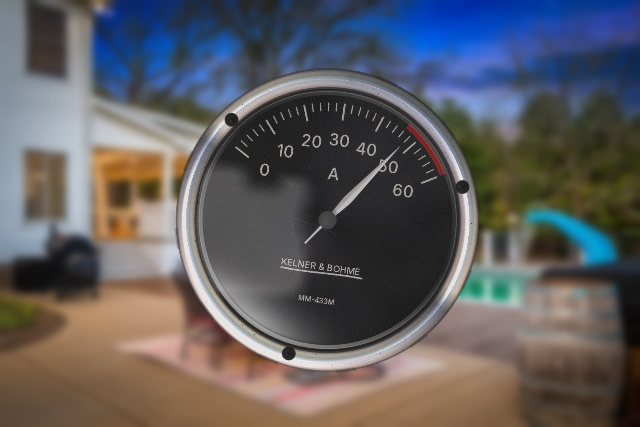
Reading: 48 A
